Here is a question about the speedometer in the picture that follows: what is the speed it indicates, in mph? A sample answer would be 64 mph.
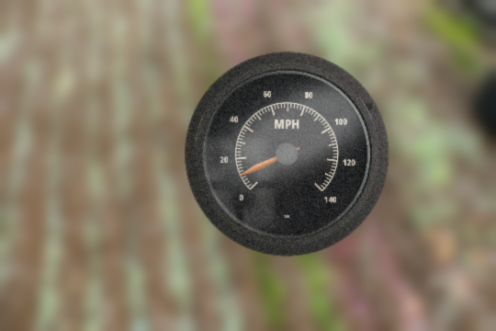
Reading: 10 mph
